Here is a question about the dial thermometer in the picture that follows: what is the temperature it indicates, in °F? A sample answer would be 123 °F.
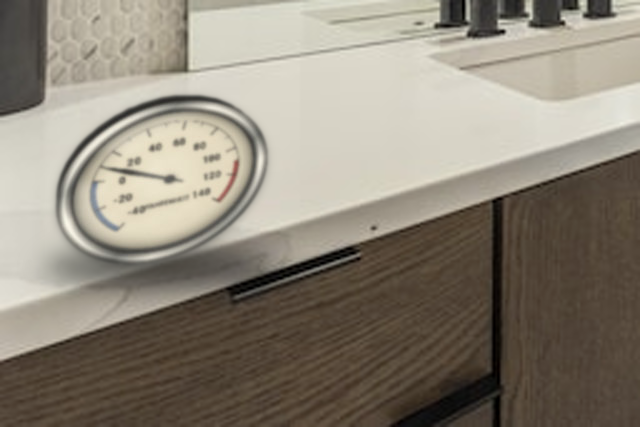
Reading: 10 °F
